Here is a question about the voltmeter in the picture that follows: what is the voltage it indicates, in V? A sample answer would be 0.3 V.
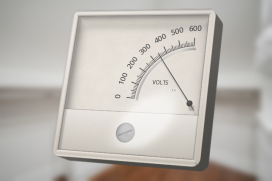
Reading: 350 V
